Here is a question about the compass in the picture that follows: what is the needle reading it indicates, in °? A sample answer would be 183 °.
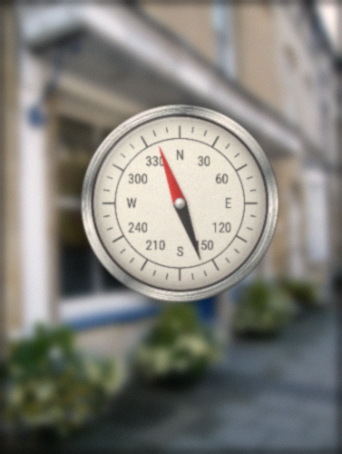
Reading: 340 °
